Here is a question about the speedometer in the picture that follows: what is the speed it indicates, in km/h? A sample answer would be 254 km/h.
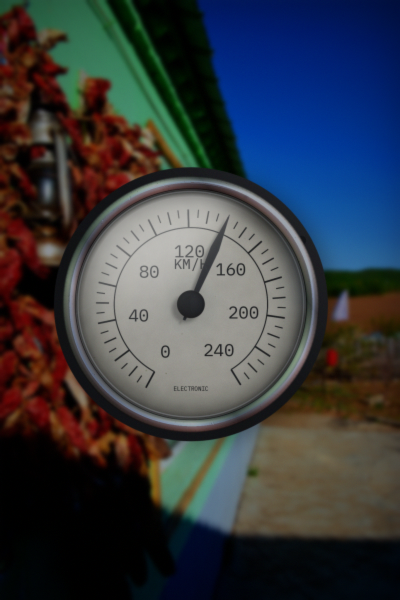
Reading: 140 km/h
